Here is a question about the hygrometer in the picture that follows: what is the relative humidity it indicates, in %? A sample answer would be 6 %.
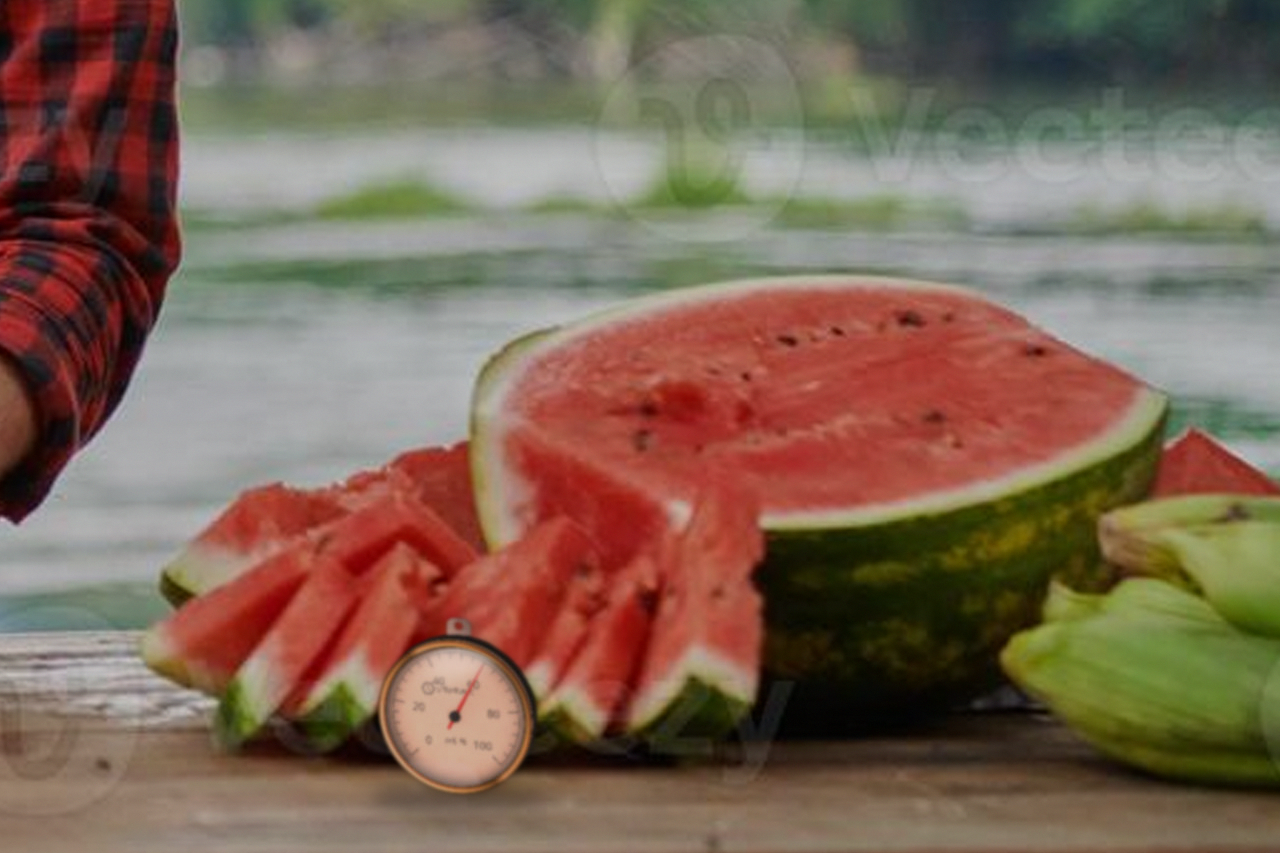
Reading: 60 %
